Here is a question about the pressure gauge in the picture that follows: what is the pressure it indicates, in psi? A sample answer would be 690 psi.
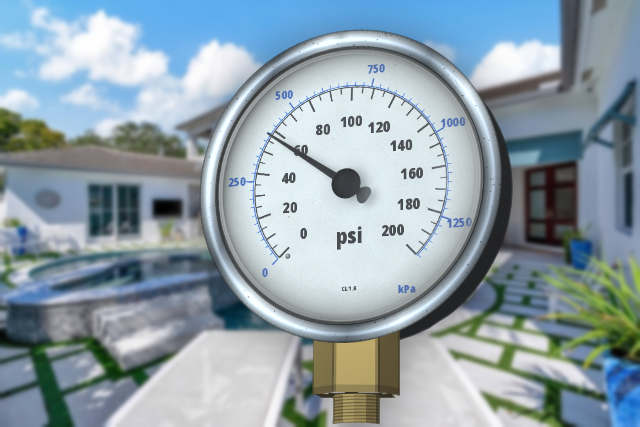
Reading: 57.5 psi
